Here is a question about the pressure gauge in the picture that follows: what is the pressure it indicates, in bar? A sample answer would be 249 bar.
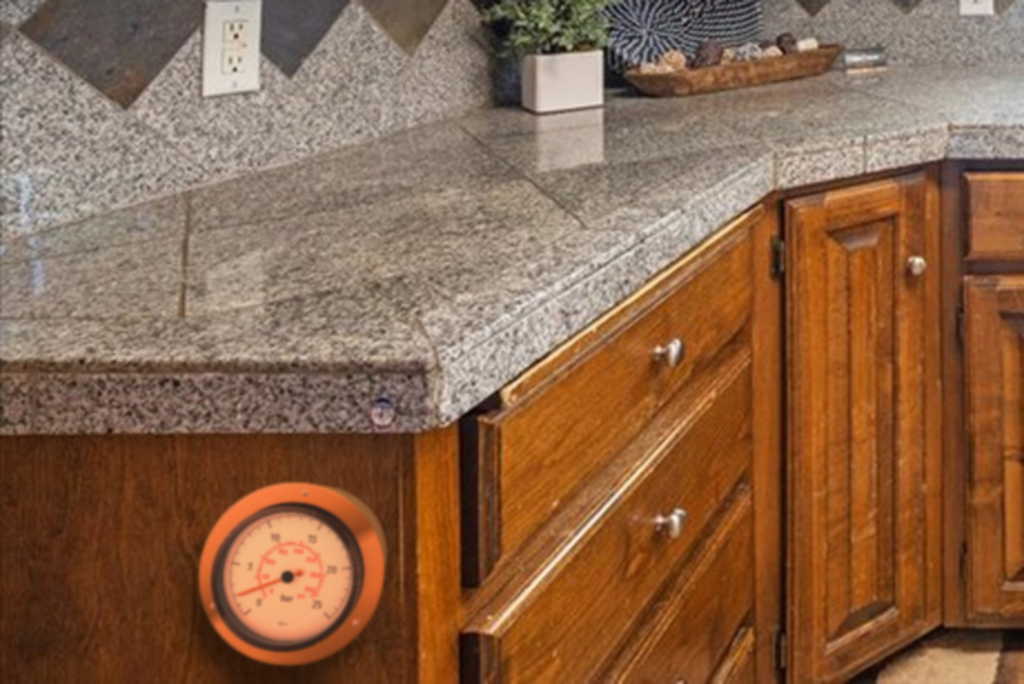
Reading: 2 bar
